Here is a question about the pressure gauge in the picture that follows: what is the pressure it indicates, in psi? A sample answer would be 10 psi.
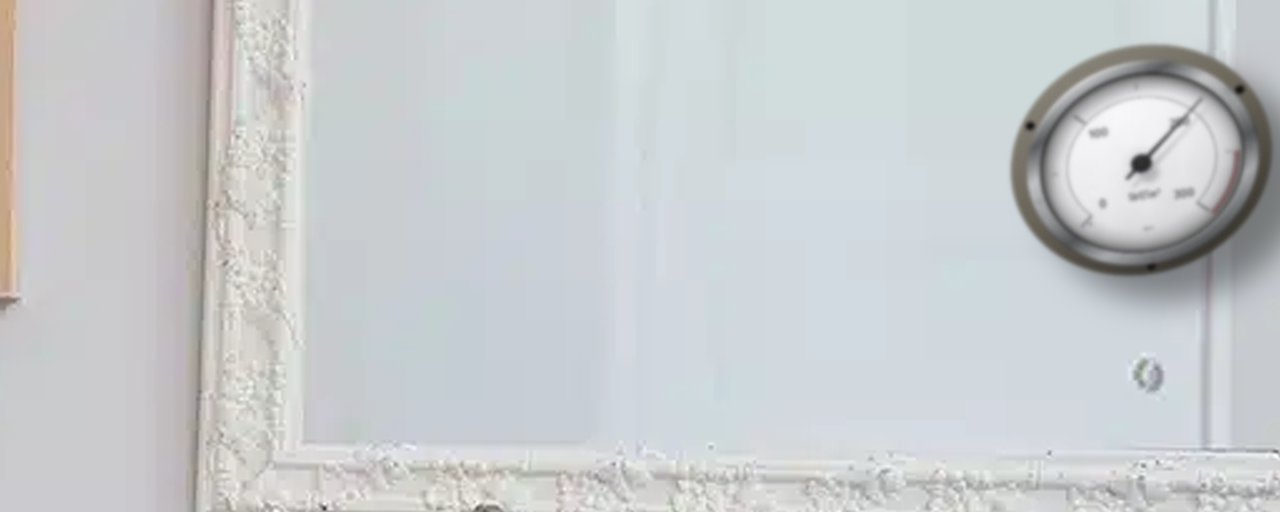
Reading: 200 psi
